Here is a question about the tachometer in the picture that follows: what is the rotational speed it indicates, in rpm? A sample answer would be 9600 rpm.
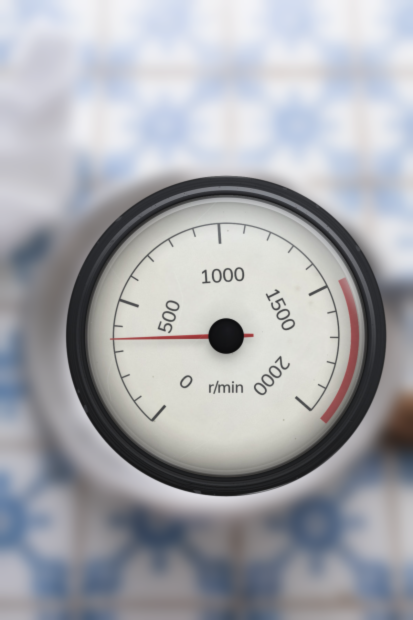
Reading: 350 rpm
